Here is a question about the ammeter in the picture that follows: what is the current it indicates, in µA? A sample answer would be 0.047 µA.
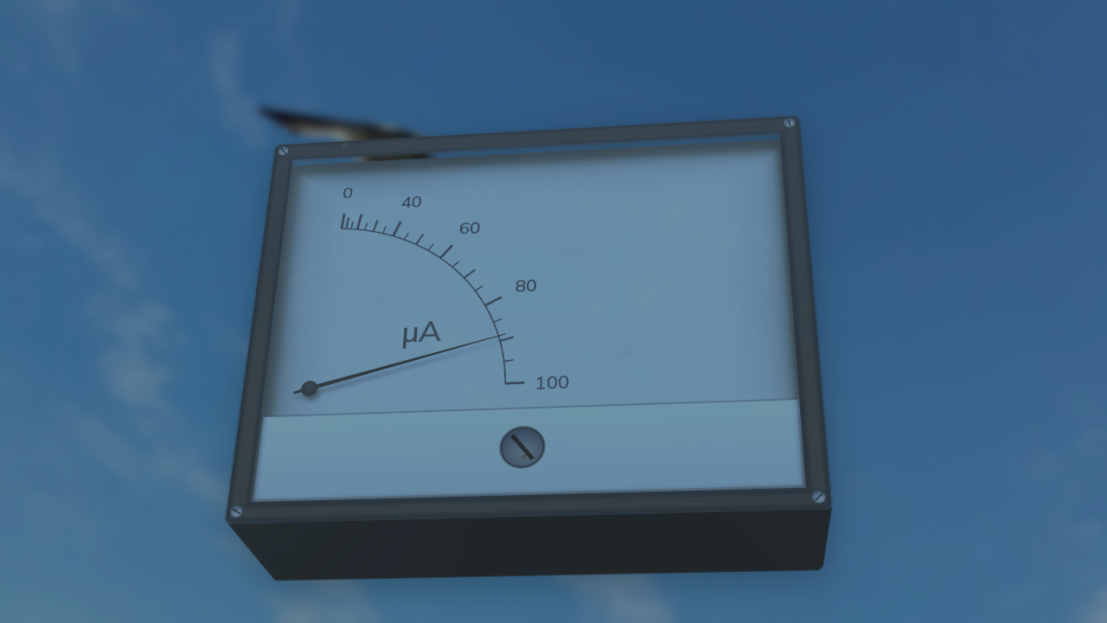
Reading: 90 µA
